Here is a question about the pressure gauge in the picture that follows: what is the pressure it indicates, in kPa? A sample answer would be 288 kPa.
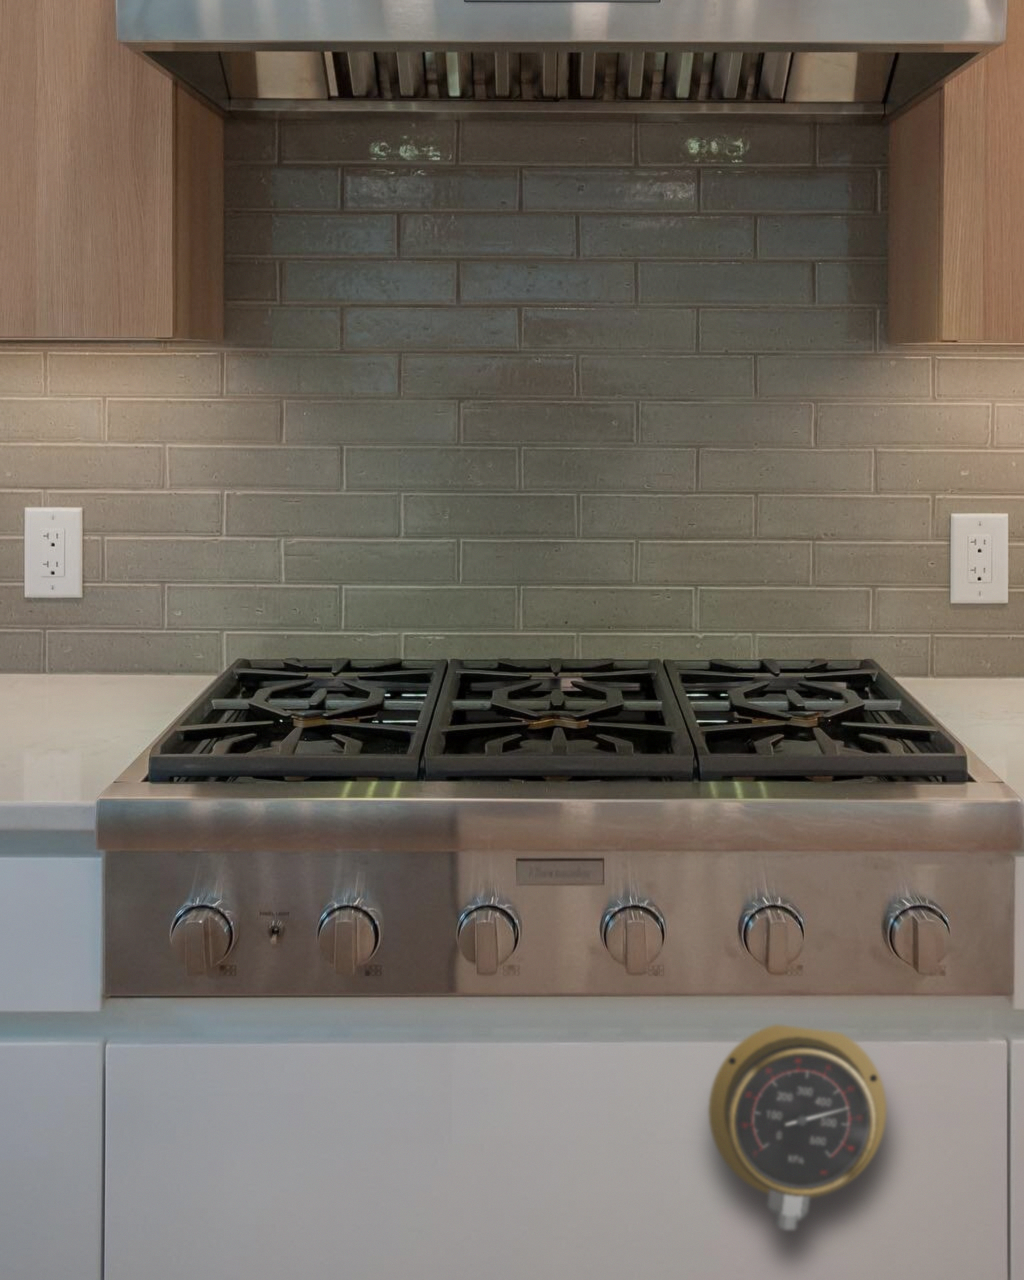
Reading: 450 kPa
